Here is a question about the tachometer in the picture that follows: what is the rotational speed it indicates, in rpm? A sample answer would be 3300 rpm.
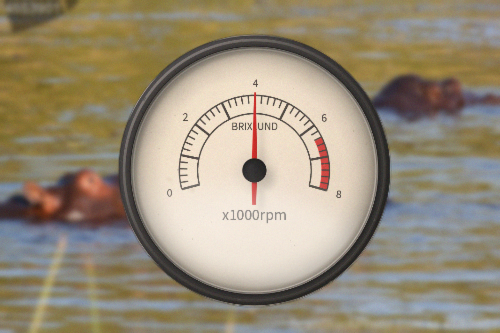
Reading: 4000 rpm
